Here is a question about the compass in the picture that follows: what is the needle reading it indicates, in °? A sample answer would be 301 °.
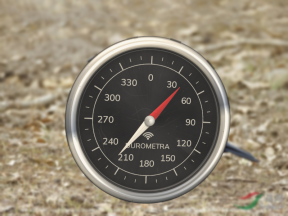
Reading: 40 °
